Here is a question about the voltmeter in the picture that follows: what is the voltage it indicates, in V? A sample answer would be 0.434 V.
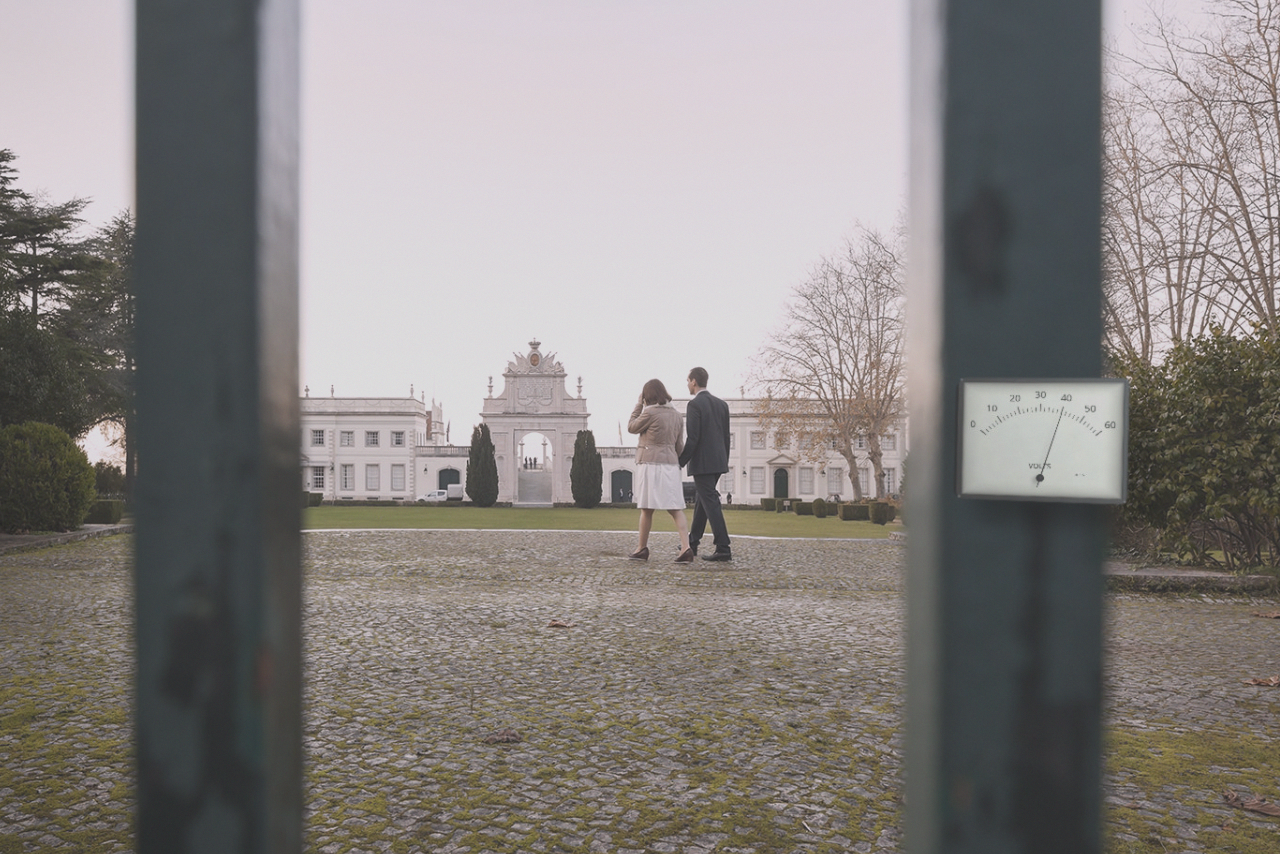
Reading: 40 V
